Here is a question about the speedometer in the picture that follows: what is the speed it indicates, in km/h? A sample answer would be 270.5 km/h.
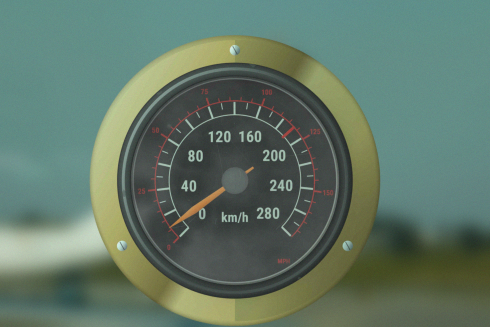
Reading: 10 km/h
